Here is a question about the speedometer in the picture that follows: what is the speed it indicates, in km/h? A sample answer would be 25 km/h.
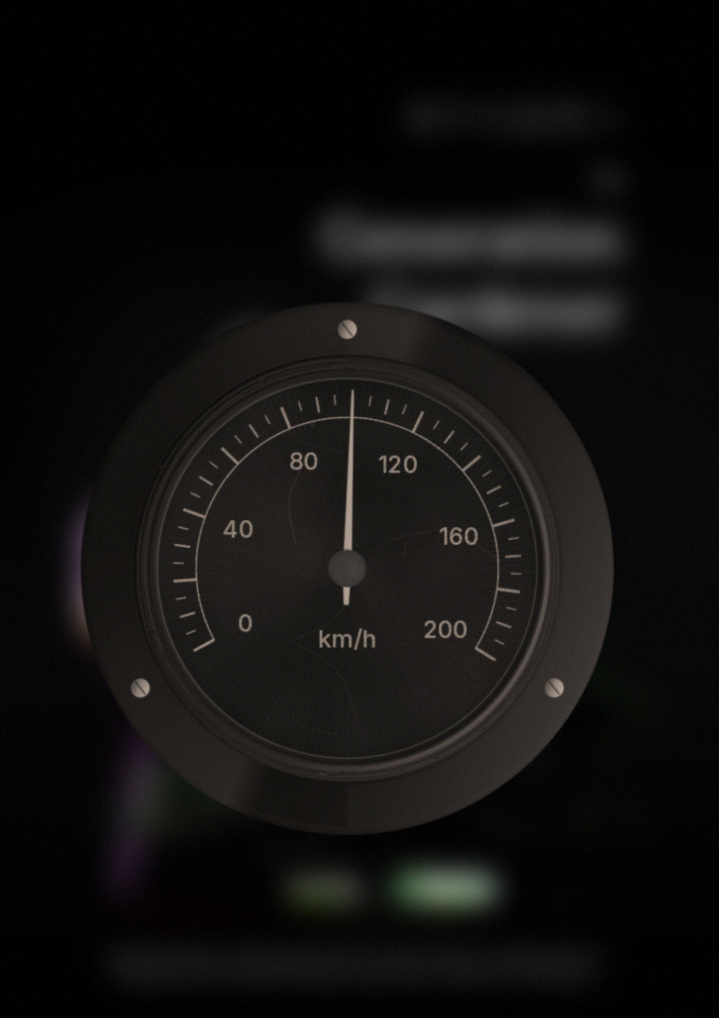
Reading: 100 km/h
